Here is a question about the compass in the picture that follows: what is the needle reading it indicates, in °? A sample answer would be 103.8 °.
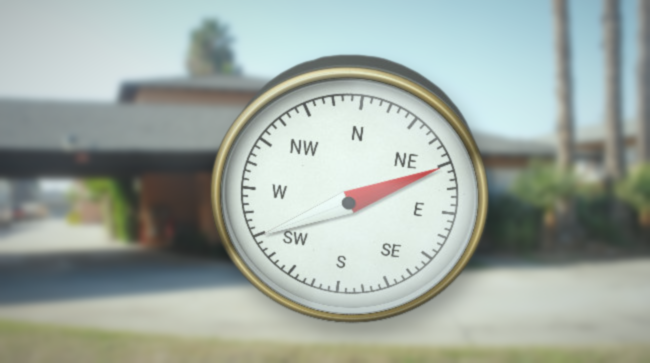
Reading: 60 °
